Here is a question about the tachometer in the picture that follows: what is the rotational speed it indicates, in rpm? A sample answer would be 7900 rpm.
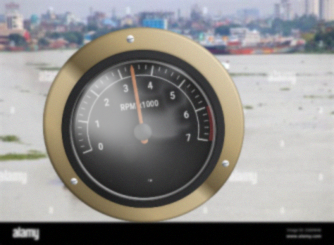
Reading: 3400 rpm
